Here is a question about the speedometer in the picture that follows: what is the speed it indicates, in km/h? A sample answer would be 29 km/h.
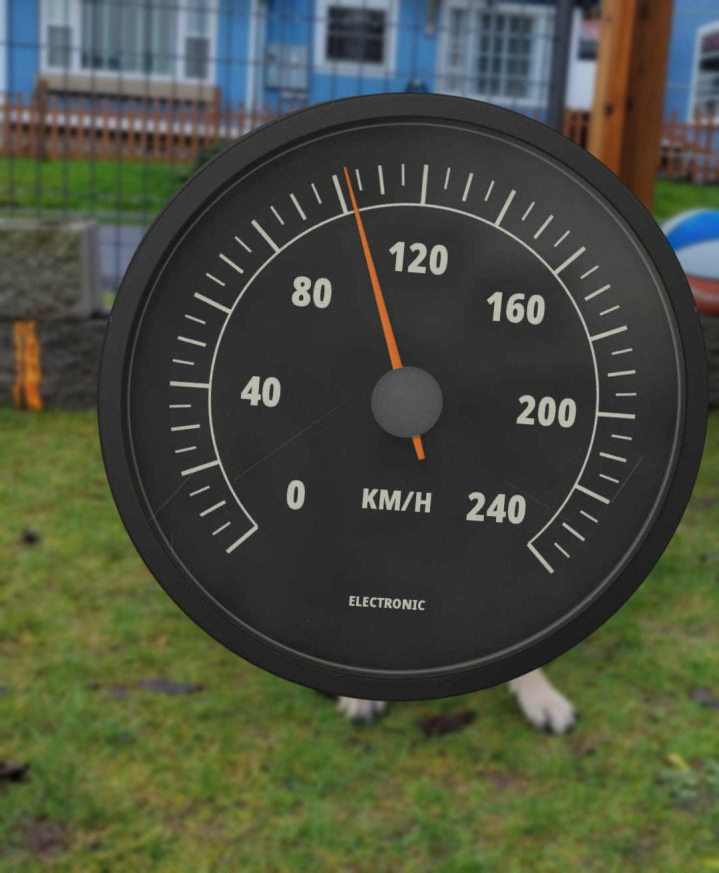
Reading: 102.5 km/h
